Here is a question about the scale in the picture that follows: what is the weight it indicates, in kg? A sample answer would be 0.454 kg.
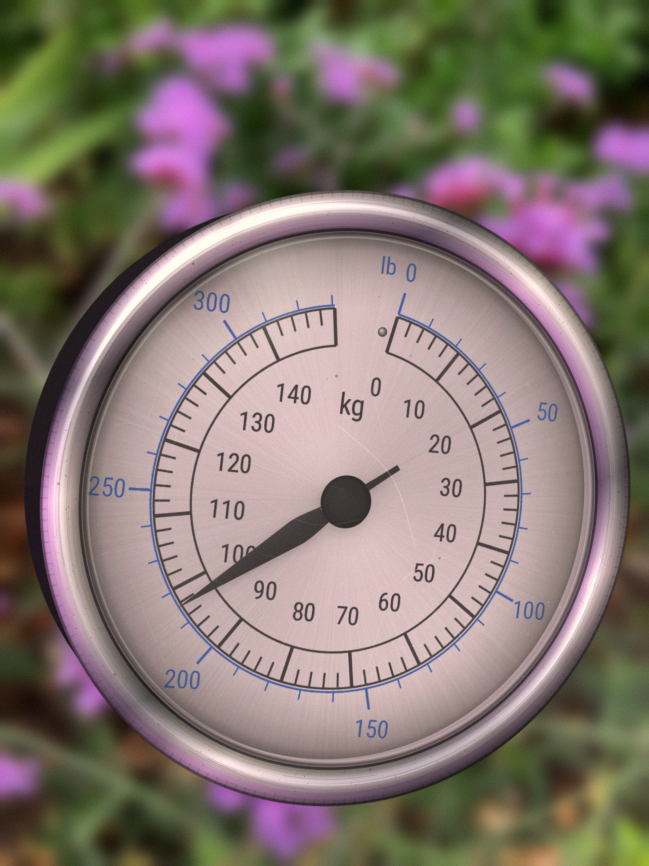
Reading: 98 kg
